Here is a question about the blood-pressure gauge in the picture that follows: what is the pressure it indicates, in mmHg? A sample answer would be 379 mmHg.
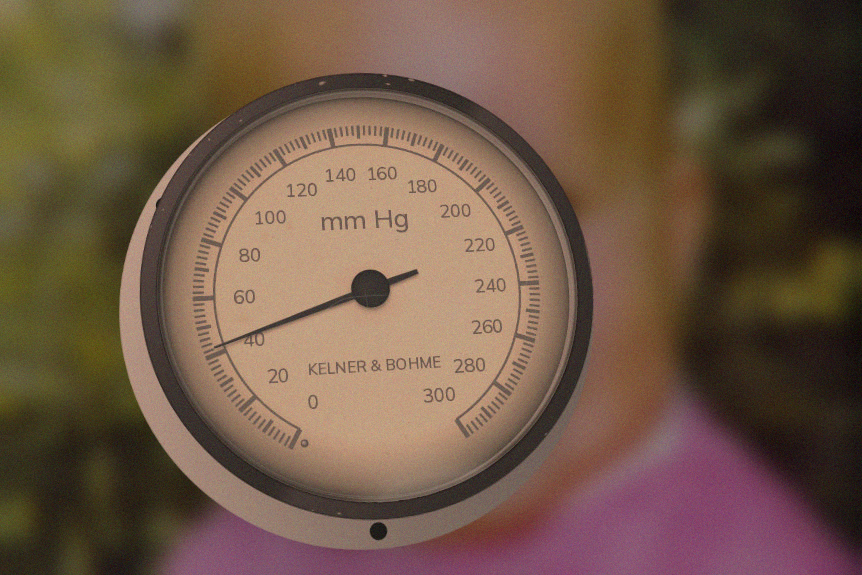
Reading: 42 mmHg
